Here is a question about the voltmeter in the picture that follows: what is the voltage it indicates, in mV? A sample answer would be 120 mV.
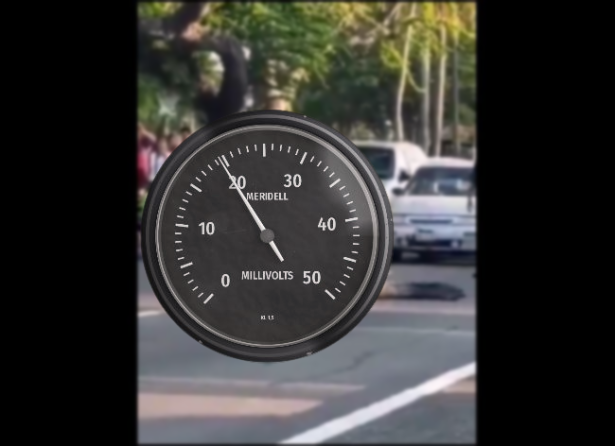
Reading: 19.5 mV
